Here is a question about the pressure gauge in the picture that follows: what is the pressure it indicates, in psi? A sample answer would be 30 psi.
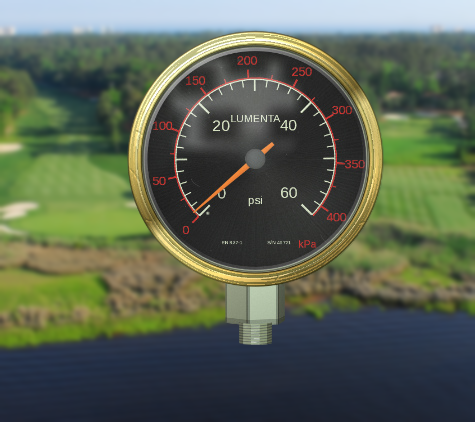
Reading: 1 psi
